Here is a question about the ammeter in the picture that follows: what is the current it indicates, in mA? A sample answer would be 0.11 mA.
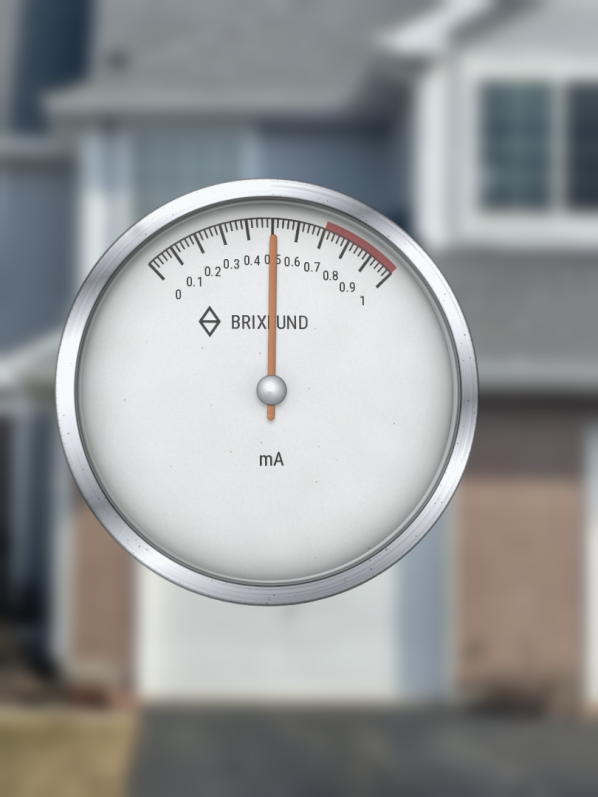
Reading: 0.5 mA
